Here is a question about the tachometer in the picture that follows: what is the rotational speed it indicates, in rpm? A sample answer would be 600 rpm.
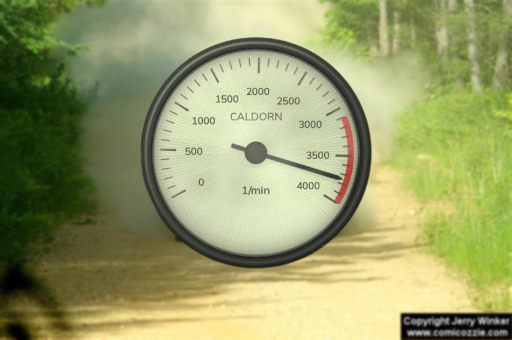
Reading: 3750 rpm
